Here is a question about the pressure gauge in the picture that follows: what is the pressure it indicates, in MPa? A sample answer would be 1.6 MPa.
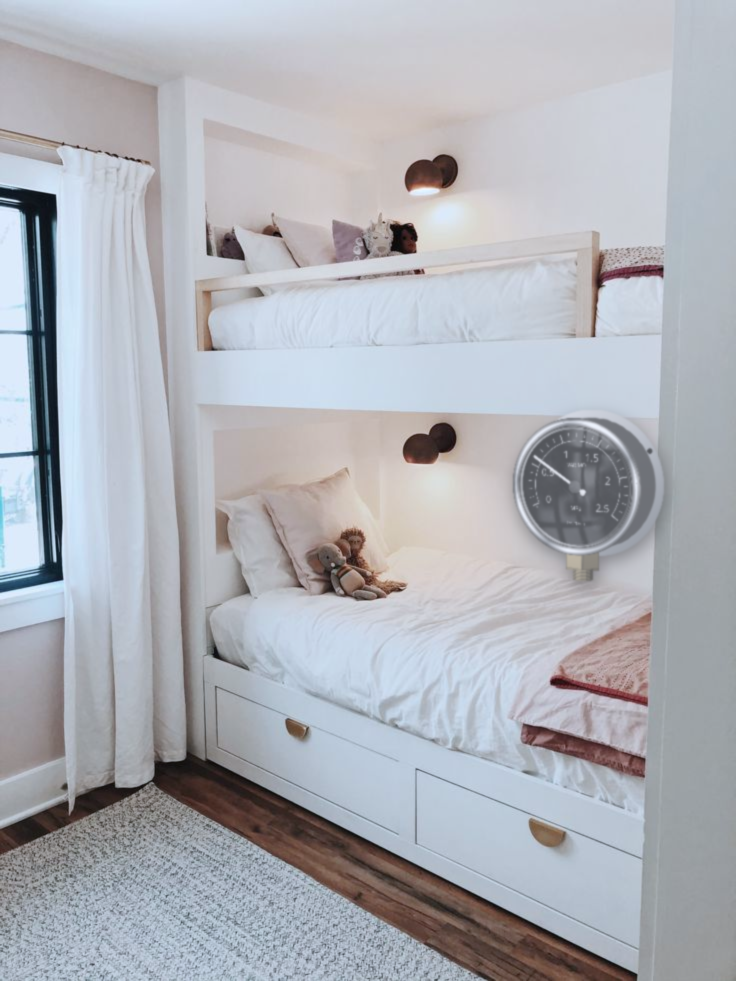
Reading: 0.6 MPa
